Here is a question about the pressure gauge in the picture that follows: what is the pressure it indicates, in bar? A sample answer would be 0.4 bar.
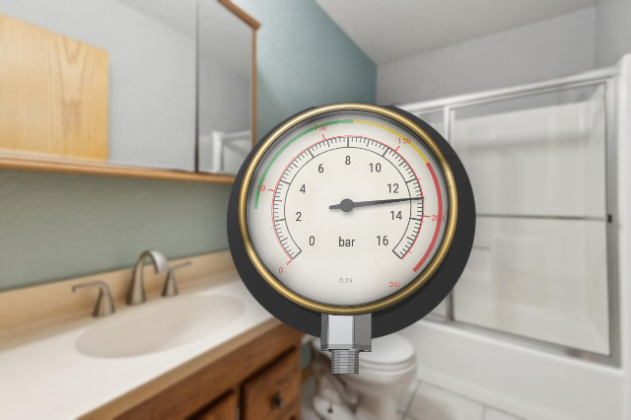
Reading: 13 bar
